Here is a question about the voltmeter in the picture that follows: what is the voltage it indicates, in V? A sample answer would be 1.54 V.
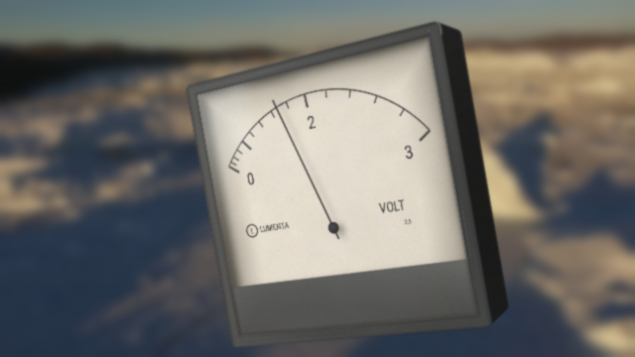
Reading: 1.7 V
